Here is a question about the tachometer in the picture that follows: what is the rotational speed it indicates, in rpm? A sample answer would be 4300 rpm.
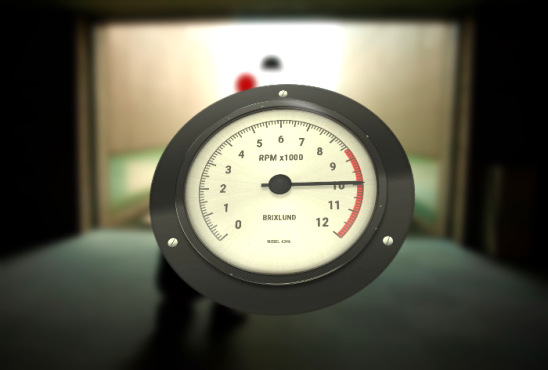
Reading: 10000 rpm
